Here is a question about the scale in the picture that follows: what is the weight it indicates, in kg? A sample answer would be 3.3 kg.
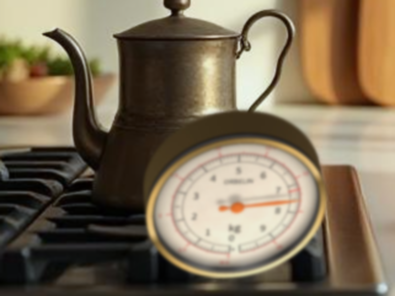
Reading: 7.5 kg
